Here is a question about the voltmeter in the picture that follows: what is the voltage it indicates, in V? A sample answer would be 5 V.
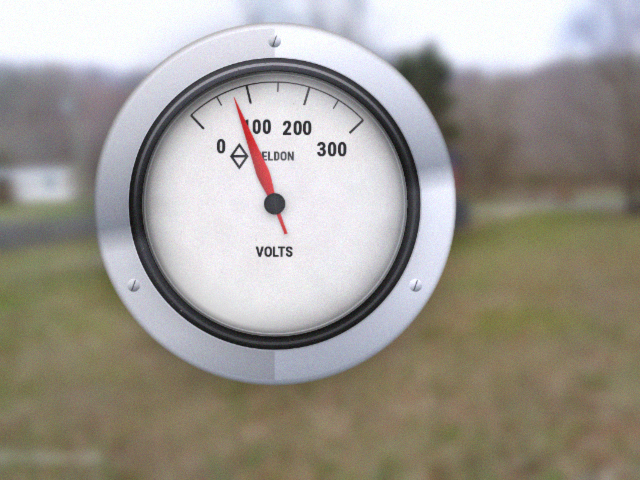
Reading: 75 V
